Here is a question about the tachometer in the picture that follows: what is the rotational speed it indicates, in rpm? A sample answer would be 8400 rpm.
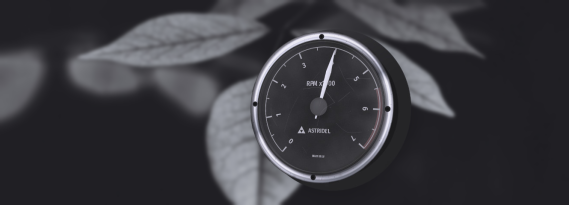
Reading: 4000 rpm
